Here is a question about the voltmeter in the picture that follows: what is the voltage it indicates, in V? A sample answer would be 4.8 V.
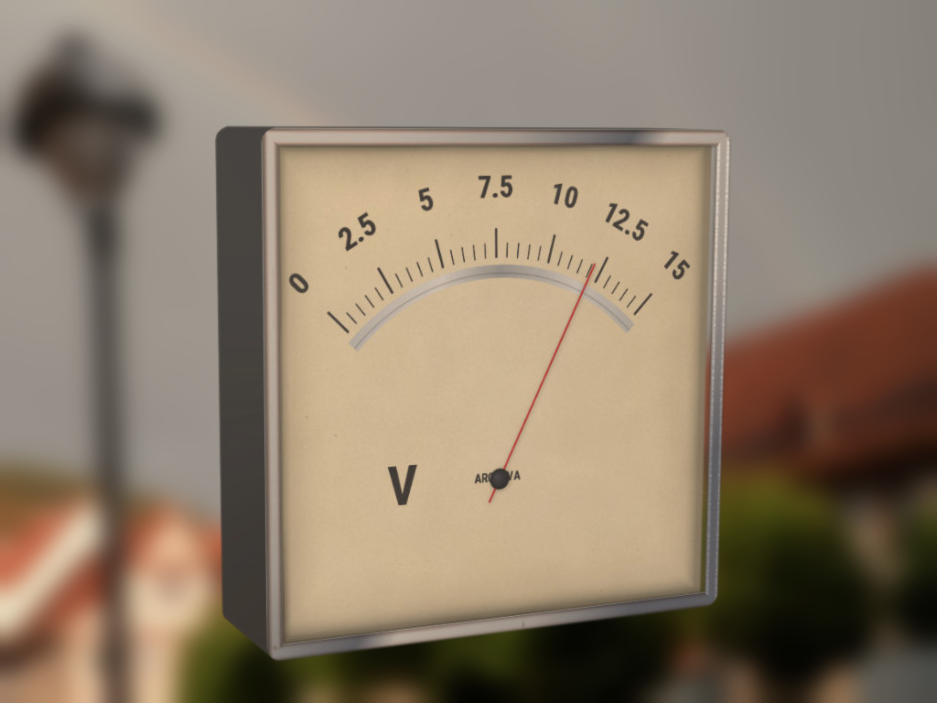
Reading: 12 V
